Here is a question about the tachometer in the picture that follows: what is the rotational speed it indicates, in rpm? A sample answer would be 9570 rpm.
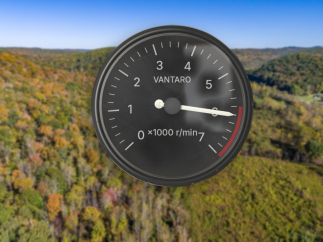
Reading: 6000 rpm
